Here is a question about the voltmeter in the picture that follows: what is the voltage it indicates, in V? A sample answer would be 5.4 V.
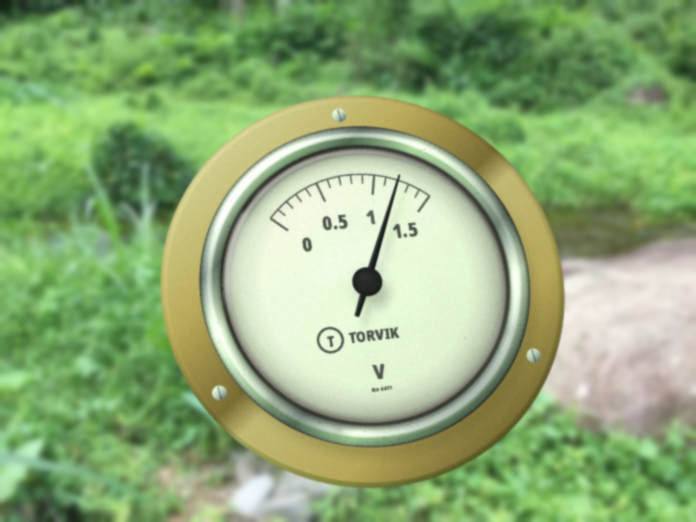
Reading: 1.2 V
